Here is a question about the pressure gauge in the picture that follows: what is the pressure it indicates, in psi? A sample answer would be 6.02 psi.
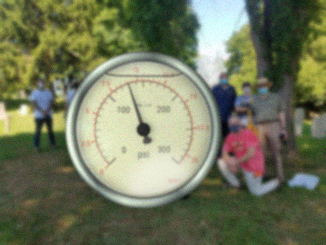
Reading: 130 psi
